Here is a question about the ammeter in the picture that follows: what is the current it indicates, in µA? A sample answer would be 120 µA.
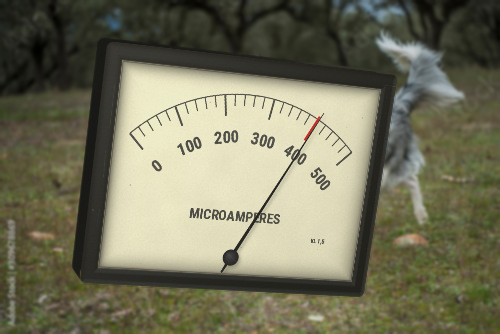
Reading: 400 µA
